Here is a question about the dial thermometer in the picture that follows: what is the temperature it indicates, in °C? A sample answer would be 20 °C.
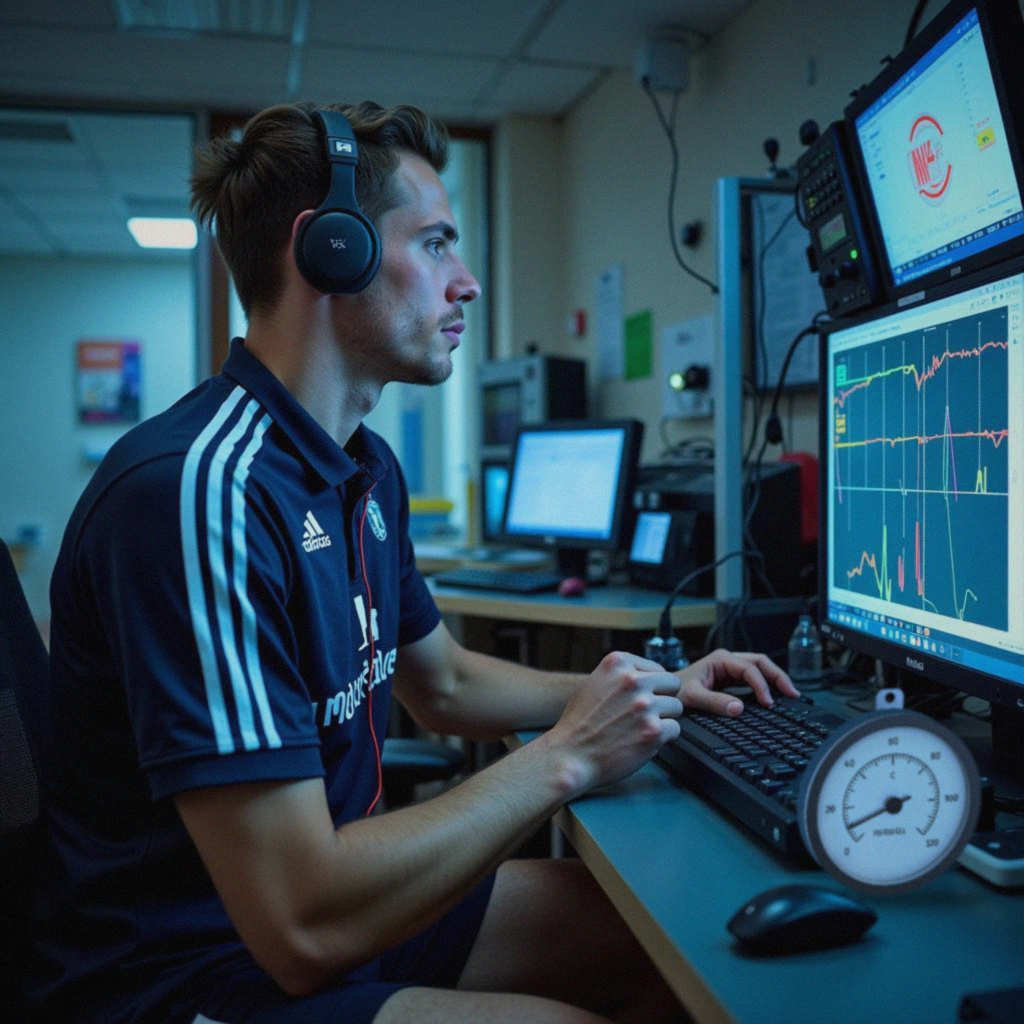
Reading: 10 °C
